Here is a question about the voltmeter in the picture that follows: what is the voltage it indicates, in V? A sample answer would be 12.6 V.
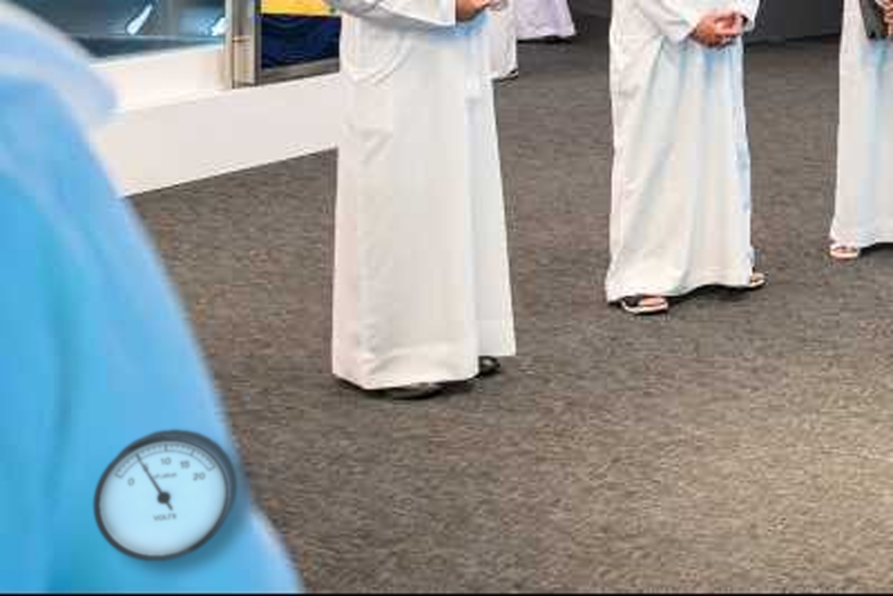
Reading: 5 V
